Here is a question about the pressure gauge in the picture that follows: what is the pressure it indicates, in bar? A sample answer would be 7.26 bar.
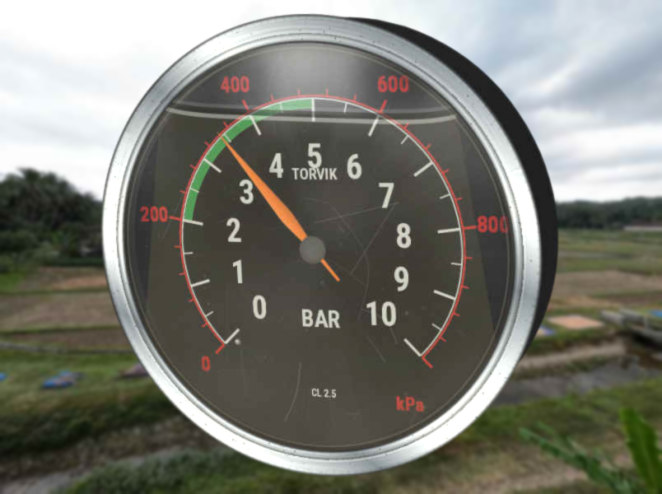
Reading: 3.5 bar
